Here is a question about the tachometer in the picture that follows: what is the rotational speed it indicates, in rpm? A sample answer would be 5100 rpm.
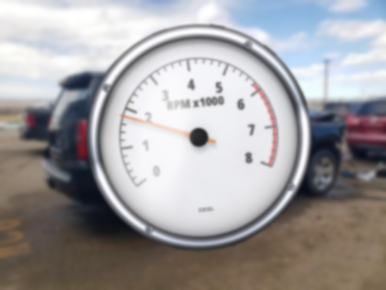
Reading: 1800 rpm
